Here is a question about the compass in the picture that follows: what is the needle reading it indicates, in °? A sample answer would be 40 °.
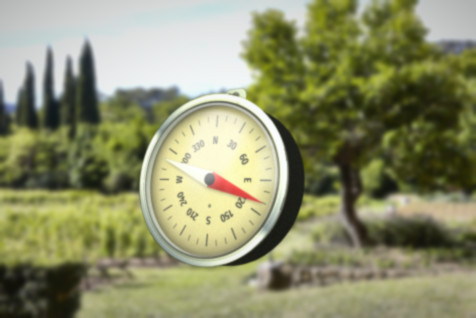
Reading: 110 °
